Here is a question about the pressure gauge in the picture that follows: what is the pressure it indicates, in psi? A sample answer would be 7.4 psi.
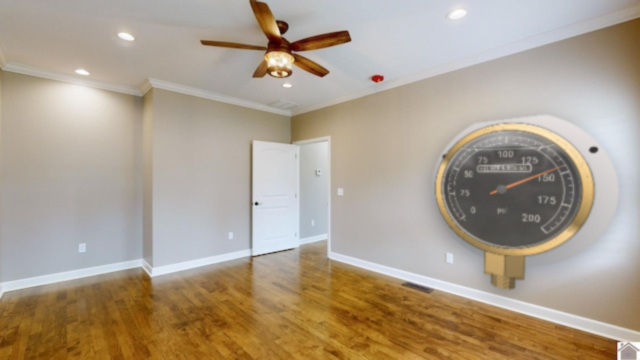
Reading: 145 psi
